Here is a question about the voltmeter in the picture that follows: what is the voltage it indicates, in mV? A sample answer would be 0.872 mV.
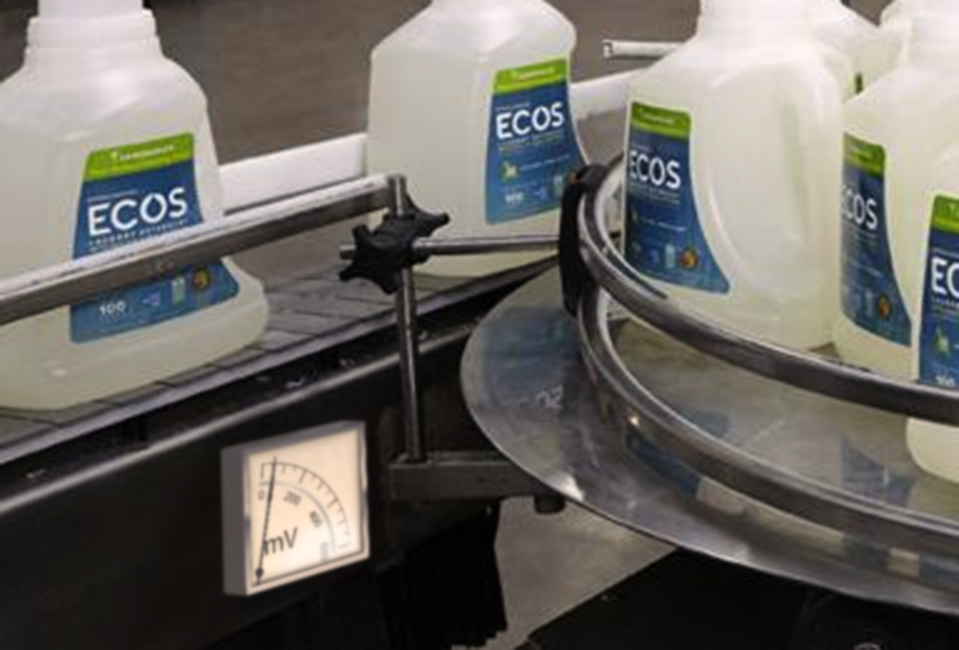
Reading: 50 mV
